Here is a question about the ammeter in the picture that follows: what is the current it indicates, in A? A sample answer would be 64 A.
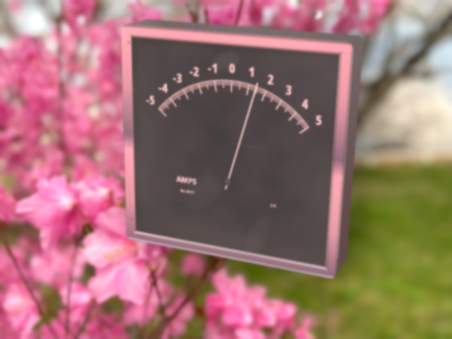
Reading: 1.5 A
